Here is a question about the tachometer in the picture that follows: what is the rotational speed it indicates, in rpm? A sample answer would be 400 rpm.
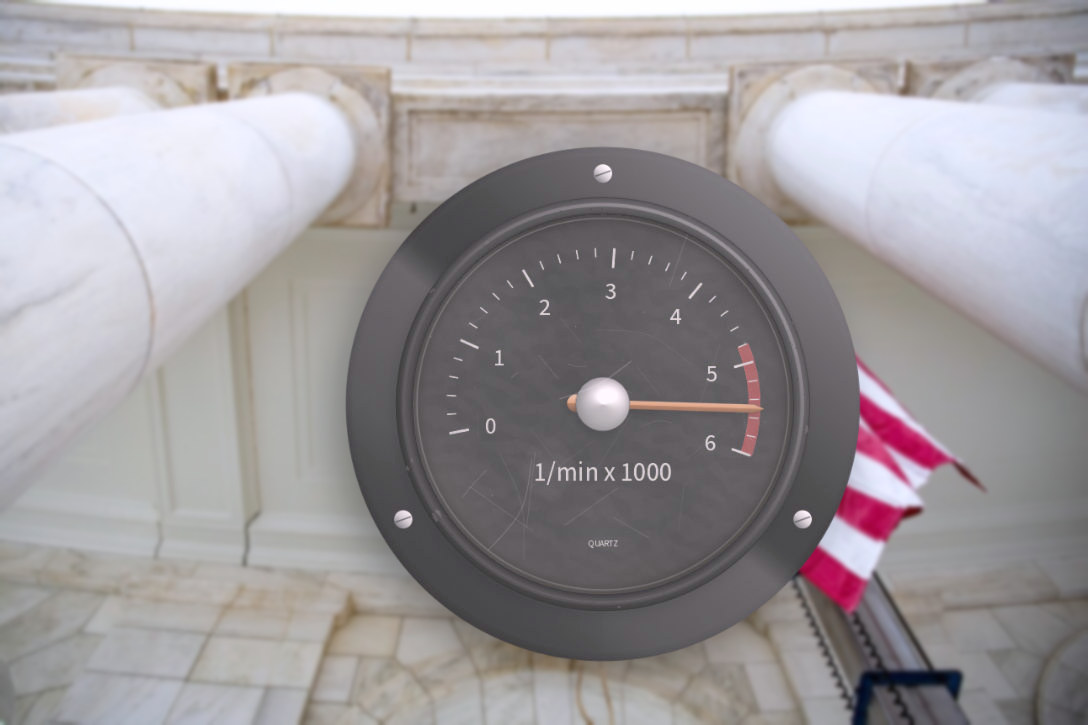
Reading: 5500 rpm
